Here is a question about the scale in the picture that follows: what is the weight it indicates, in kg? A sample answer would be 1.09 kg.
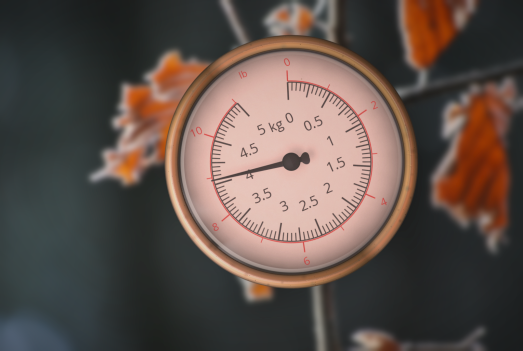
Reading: 4.05 kg
